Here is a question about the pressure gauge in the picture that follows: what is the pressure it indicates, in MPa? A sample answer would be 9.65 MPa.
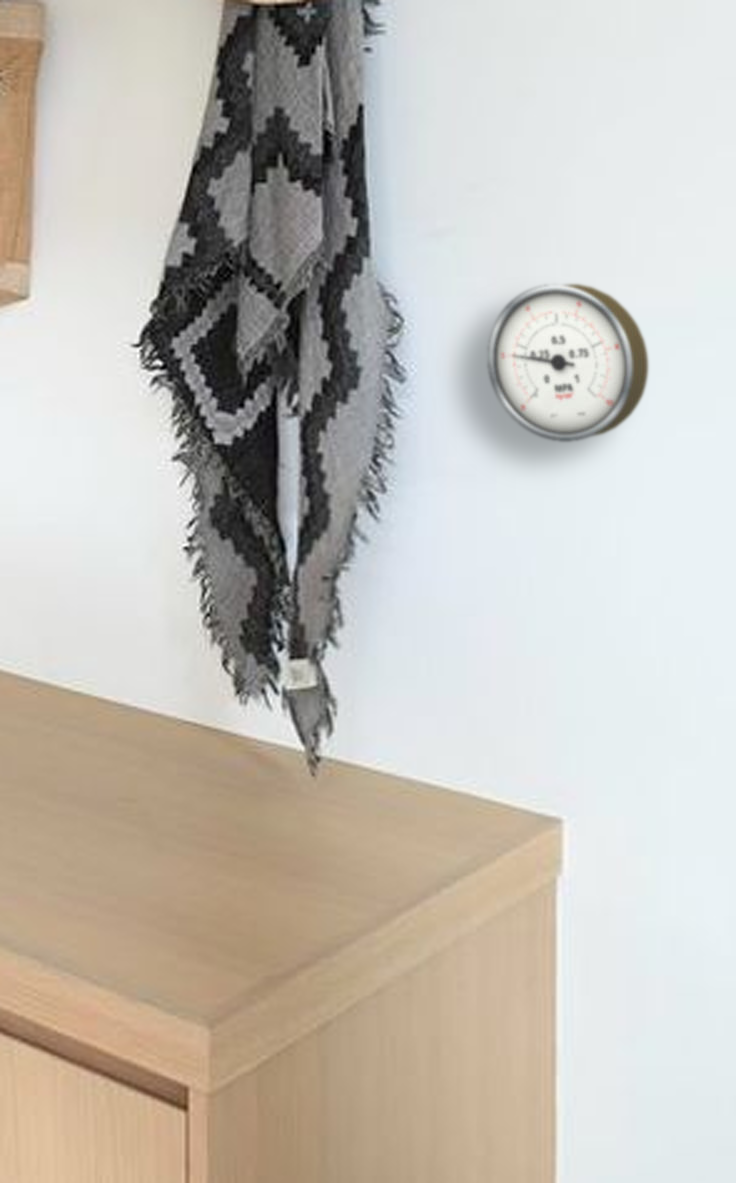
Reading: 0.2 MPa
